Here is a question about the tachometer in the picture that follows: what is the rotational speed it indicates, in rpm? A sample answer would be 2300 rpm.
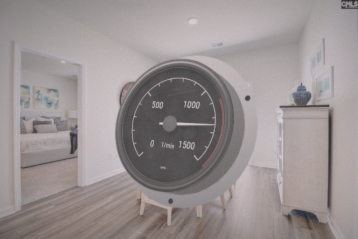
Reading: 1250 rpm
